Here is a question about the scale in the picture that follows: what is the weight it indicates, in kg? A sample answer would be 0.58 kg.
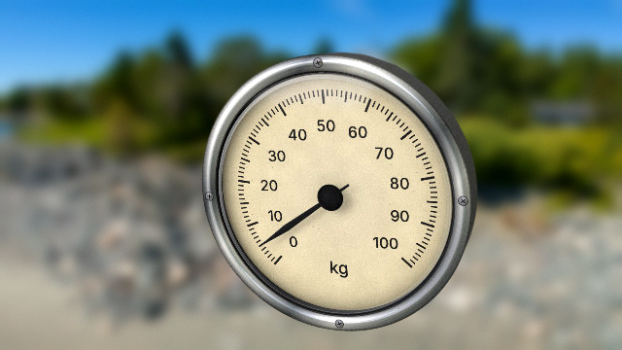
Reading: 5 kg
